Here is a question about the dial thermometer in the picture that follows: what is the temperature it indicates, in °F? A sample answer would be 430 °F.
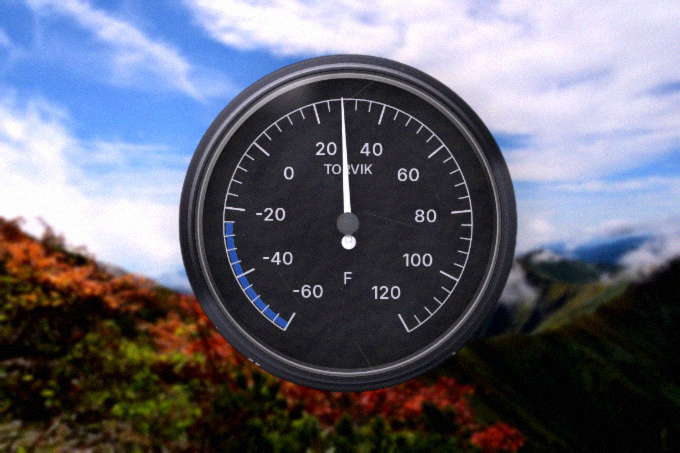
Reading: 28 °F
